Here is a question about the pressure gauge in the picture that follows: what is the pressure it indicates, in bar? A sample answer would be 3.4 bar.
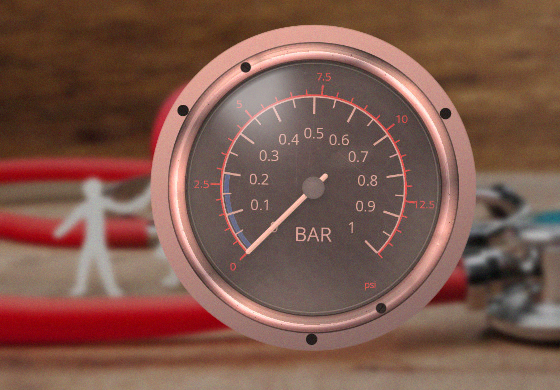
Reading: 0 bar
